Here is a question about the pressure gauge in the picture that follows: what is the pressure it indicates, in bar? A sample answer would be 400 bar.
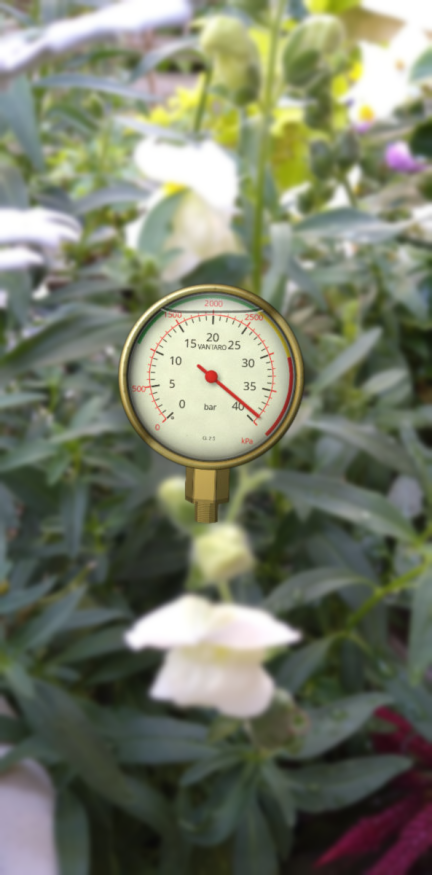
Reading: 39 bar
